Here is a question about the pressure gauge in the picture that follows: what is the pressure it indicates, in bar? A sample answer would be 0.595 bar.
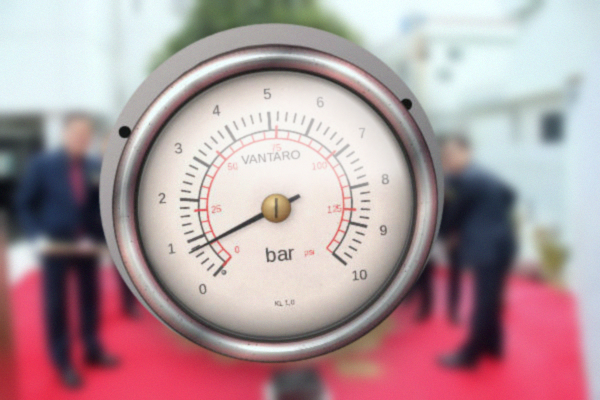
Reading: 0.8 bar
